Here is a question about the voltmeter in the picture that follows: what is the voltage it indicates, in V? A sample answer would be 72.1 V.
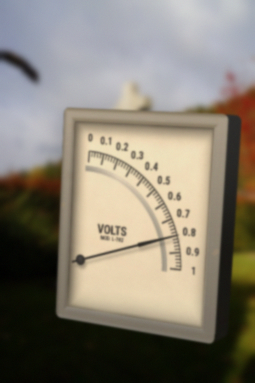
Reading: 0.8 V
